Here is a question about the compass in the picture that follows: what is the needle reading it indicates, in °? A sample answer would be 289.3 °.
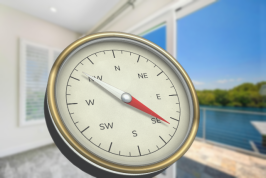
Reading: 130 °
